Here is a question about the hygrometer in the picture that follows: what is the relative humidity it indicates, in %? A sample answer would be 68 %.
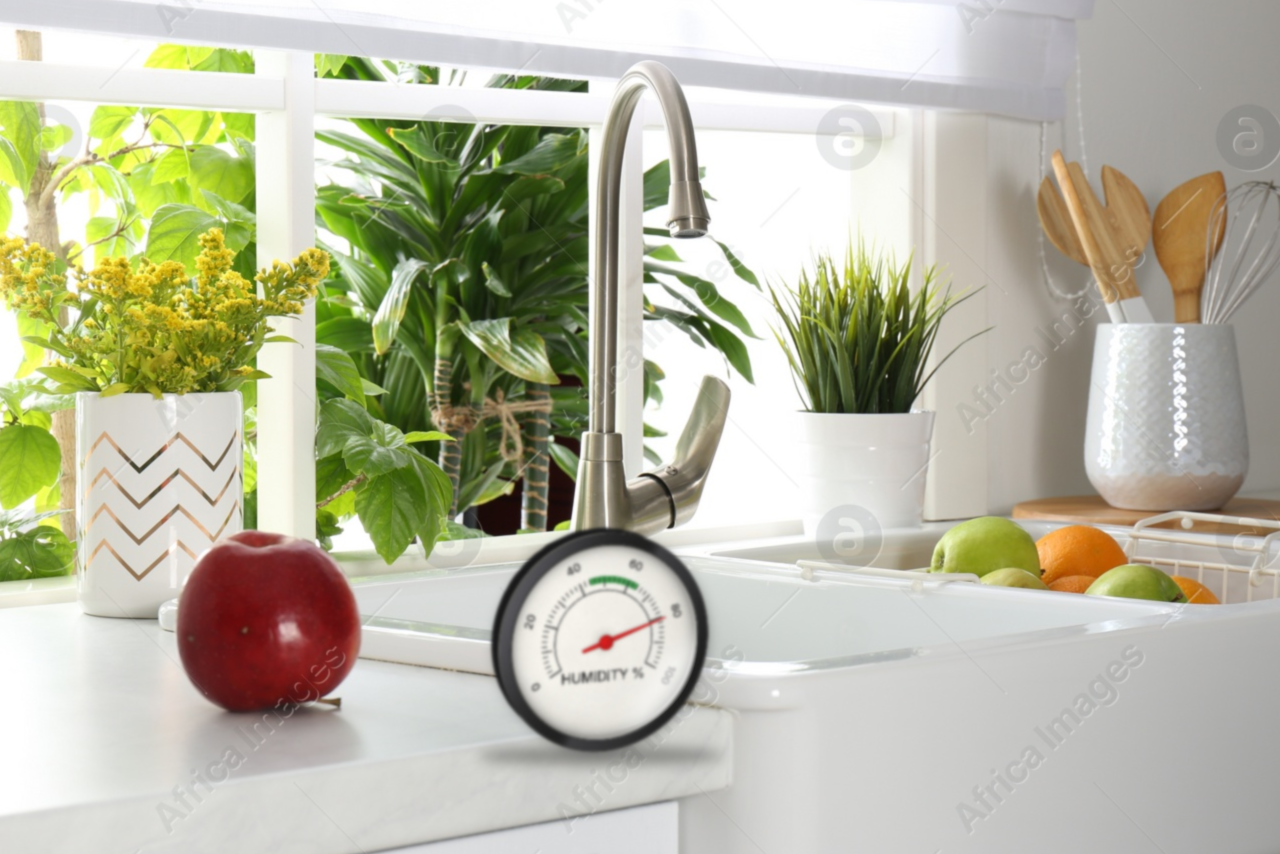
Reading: 80 %
